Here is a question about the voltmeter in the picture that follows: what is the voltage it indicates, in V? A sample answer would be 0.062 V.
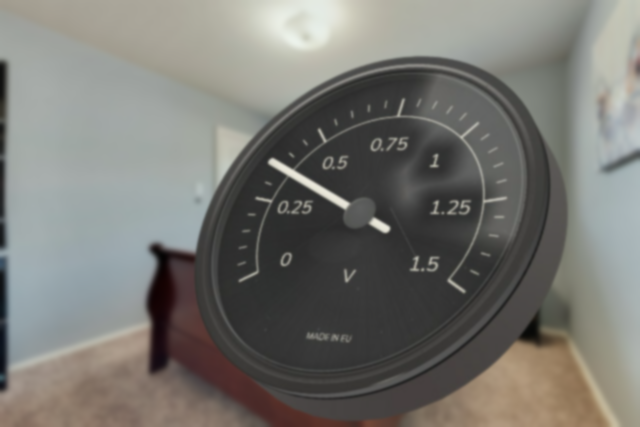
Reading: 0.35 V
